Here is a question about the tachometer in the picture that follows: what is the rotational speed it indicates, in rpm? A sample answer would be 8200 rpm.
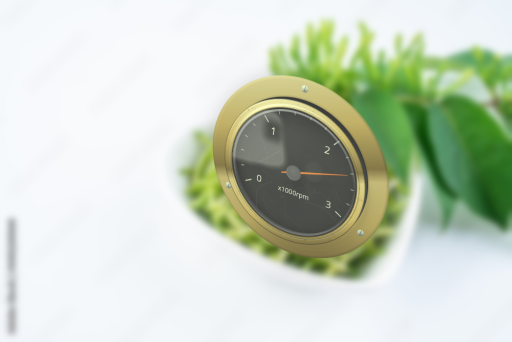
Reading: 2400 rpm
